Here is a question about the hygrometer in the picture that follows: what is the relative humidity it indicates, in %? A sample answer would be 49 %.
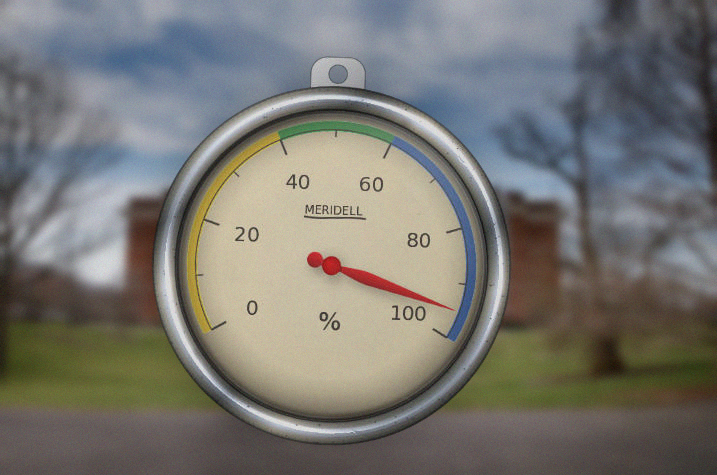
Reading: 95 %
